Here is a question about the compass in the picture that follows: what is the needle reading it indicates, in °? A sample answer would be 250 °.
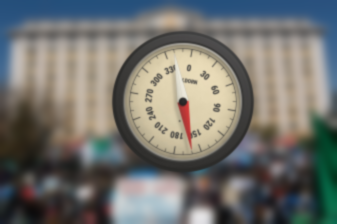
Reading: 160 °
